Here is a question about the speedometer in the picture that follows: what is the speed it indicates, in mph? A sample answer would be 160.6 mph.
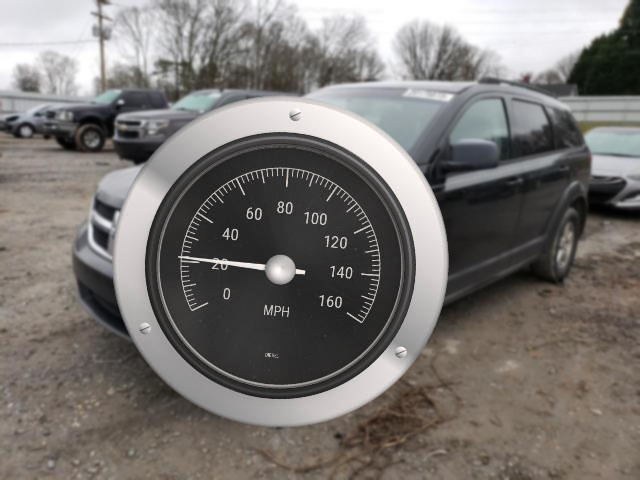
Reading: 22 mph
